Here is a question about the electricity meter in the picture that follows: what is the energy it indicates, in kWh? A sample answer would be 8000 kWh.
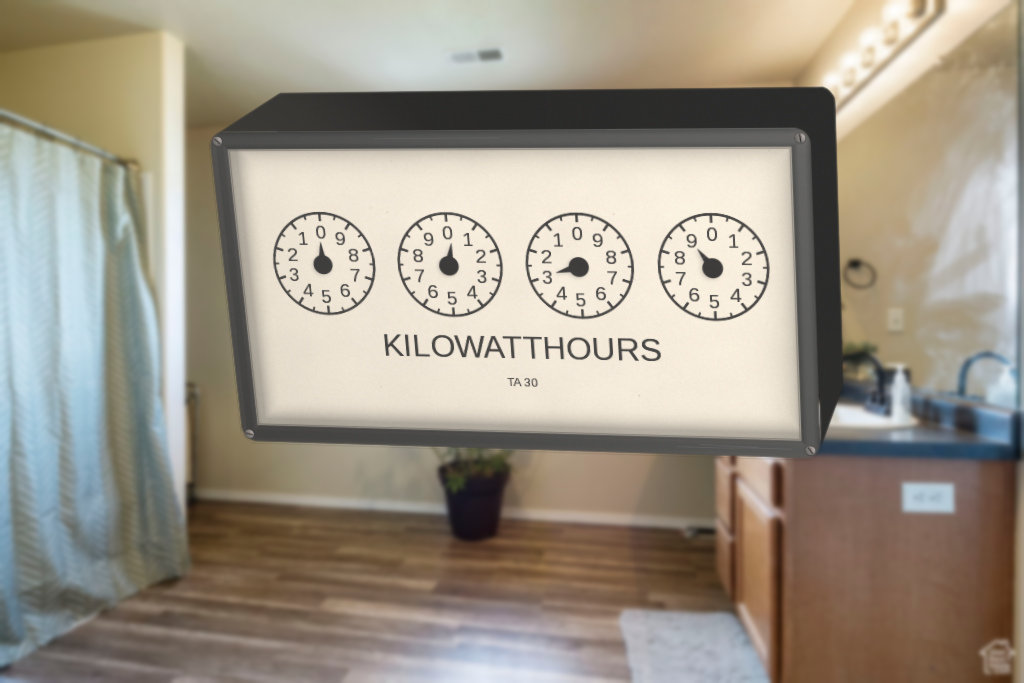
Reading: 29 kWh
